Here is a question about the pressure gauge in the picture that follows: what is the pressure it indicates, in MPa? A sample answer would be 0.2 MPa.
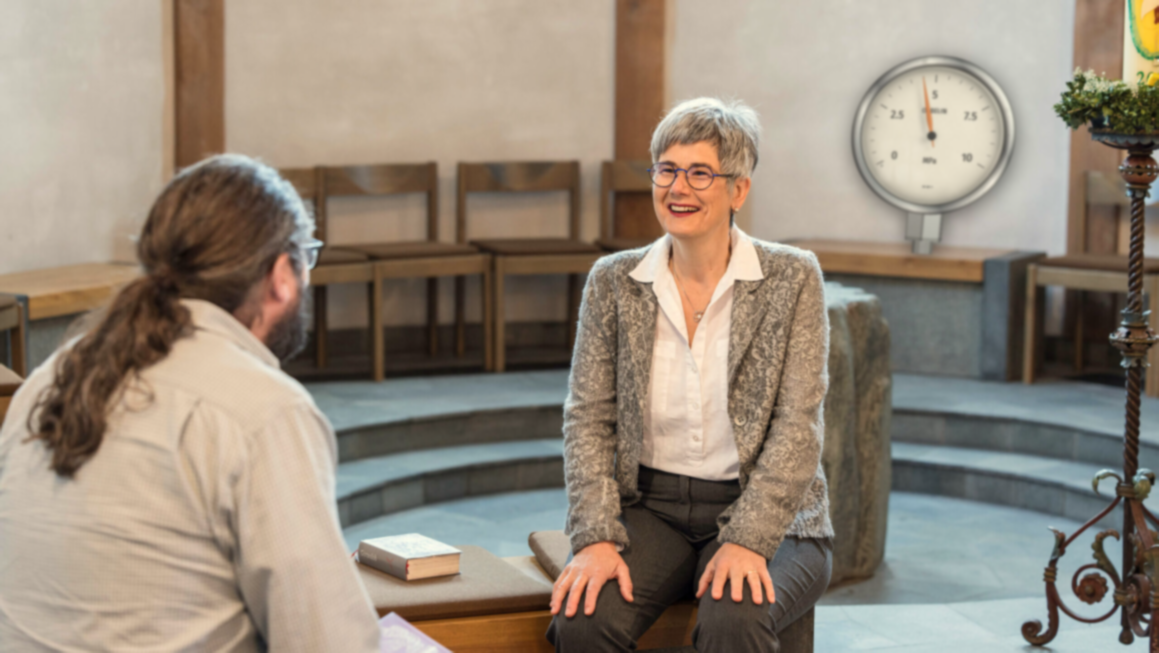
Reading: 4.5 MPa
